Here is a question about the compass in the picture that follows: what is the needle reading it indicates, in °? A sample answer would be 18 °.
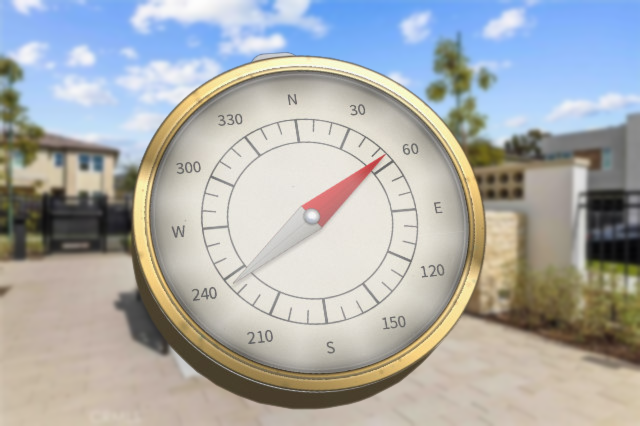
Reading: 55 °
